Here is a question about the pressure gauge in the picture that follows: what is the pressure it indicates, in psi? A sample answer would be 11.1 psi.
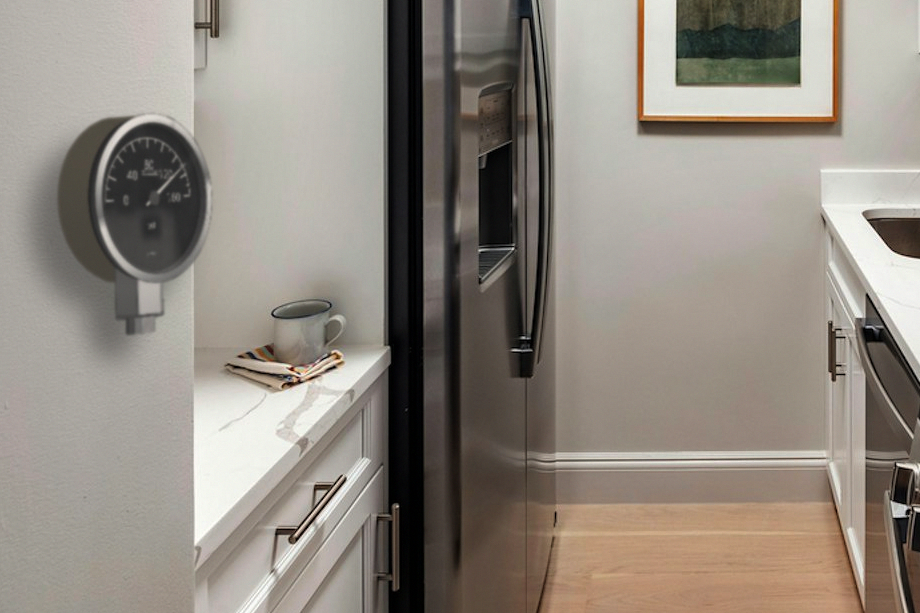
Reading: 130 psi
